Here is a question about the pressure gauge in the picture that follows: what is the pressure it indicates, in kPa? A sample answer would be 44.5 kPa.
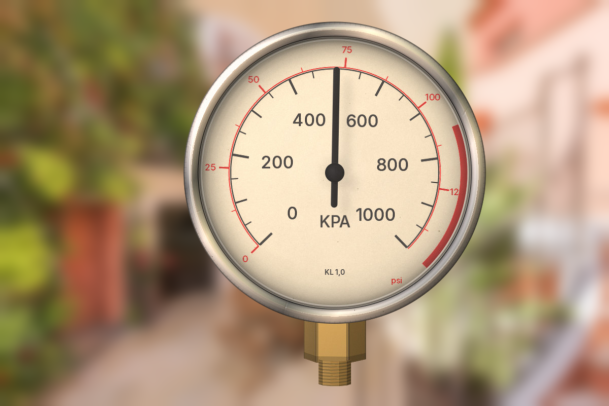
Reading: 500 kPa
